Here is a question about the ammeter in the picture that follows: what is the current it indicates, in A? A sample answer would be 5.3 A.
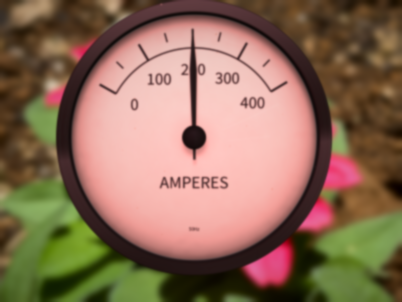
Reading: 200 A
